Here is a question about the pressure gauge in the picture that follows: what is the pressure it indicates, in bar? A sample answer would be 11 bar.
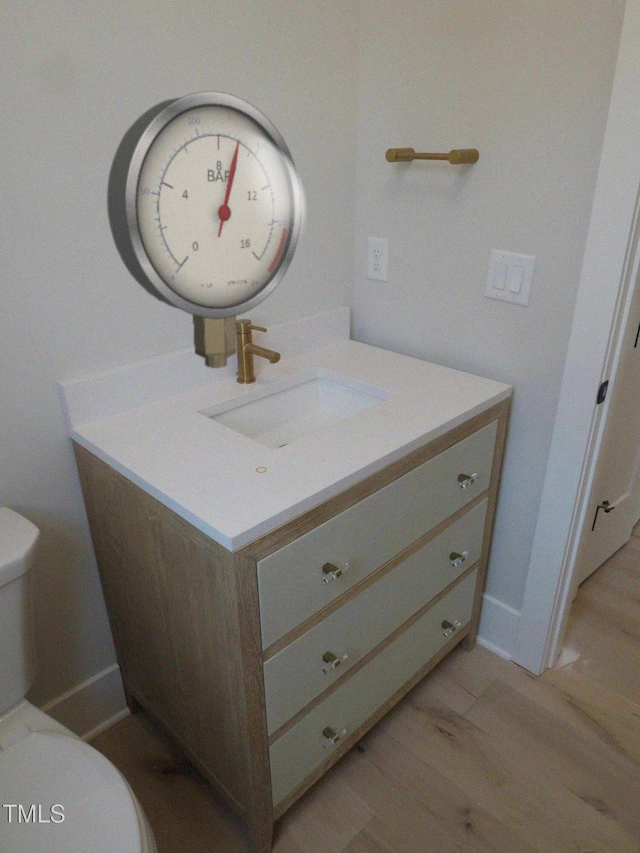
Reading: 9 bar
